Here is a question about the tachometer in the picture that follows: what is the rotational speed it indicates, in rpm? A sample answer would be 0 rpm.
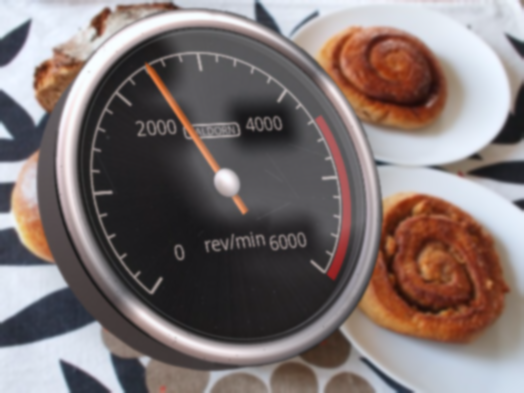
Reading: 2400 rpm
